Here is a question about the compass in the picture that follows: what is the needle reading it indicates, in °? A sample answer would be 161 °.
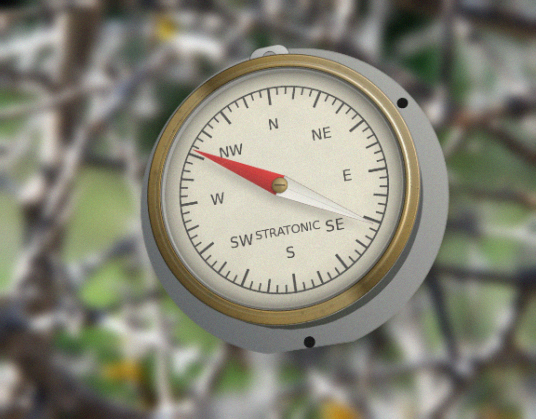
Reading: 302.5 °
